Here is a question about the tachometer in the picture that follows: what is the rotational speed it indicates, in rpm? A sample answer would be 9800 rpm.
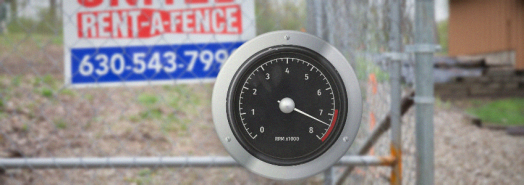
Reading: 7400 rpm
